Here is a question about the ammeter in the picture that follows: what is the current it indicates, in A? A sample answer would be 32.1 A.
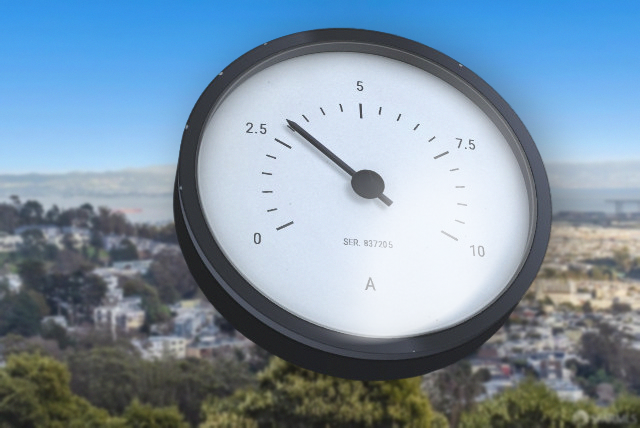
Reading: 3 A
